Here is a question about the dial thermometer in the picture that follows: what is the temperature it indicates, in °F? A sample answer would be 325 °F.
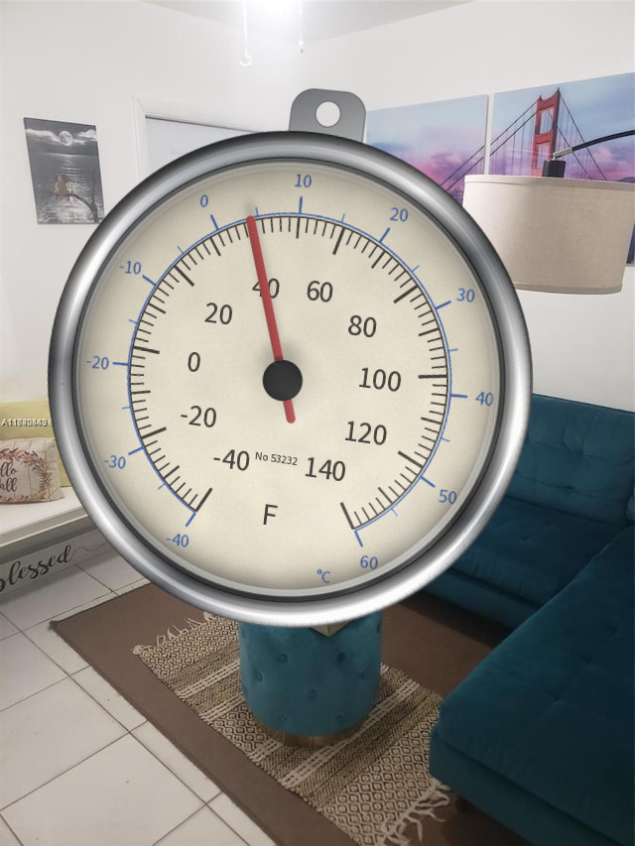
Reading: 40 °F
